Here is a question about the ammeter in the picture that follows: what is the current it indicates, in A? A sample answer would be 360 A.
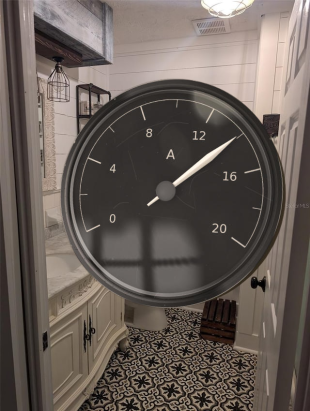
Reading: 14 A
